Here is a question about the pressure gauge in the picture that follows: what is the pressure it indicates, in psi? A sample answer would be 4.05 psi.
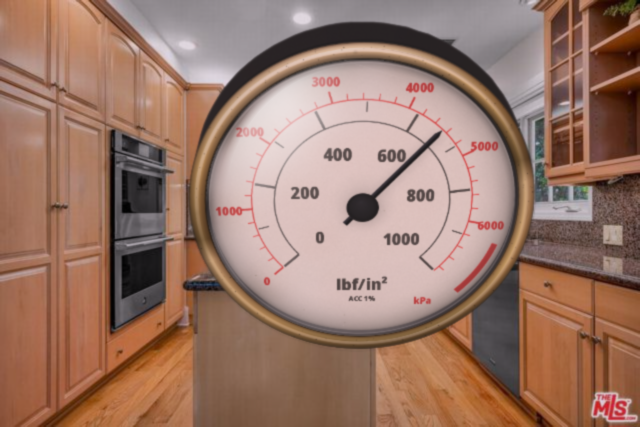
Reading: 650 psi
